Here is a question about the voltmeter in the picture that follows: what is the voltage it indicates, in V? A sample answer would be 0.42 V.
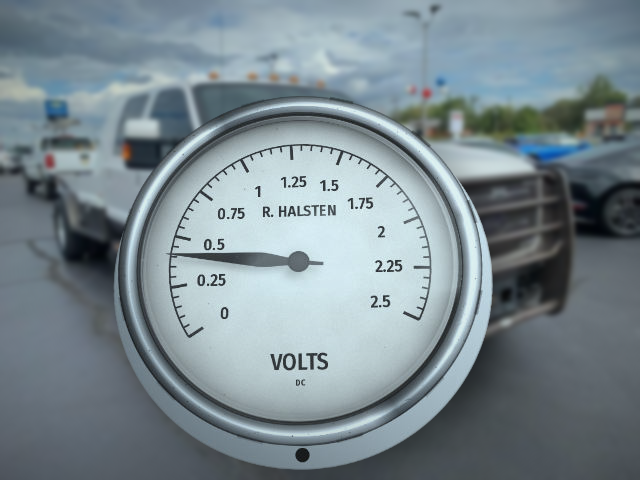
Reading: 0.4 V
